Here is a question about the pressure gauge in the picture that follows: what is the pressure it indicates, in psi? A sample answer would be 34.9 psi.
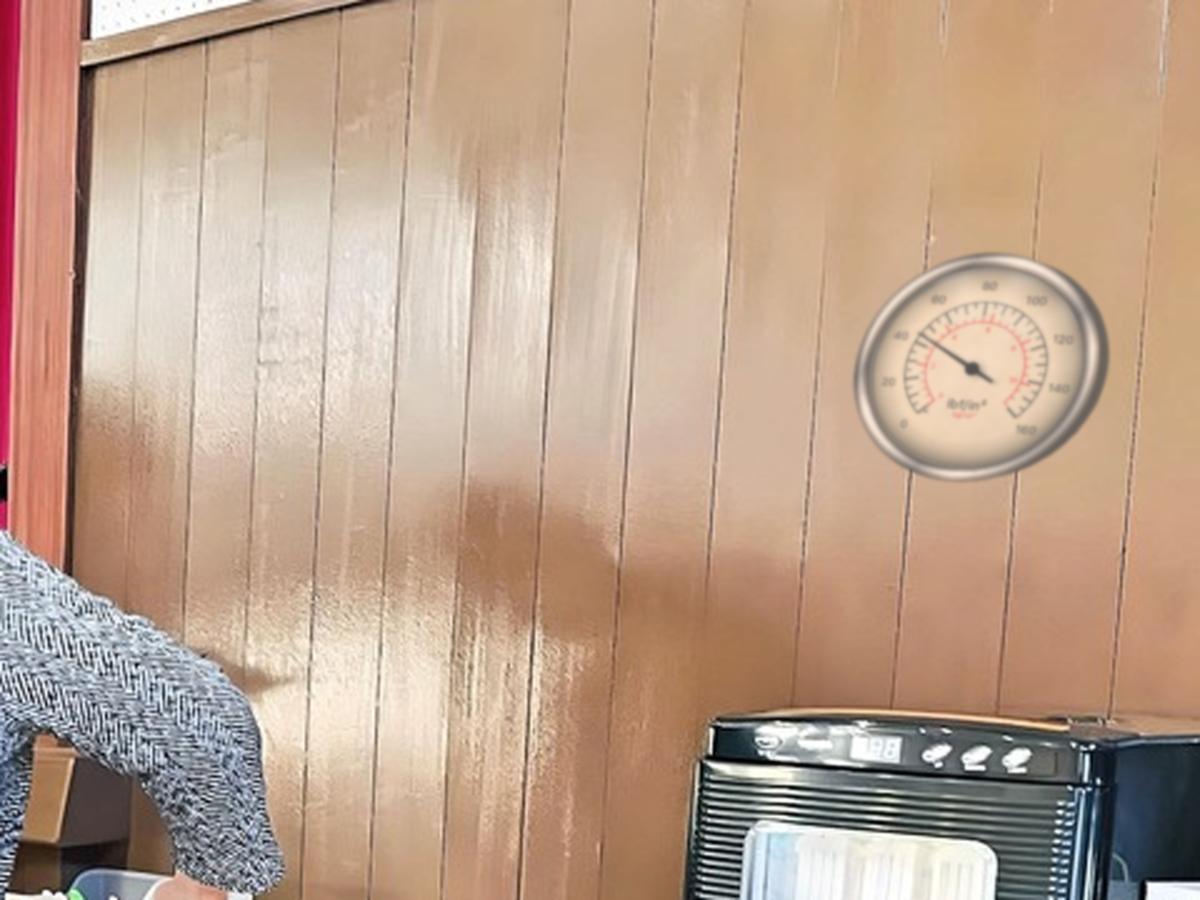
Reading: 45 psi
